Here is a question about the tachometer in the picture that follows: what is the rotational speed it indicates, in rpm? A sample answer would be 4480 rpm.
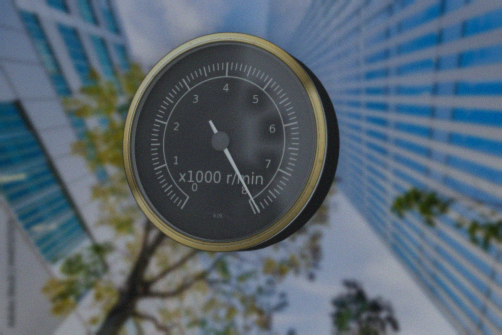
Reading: 7900 rpm
